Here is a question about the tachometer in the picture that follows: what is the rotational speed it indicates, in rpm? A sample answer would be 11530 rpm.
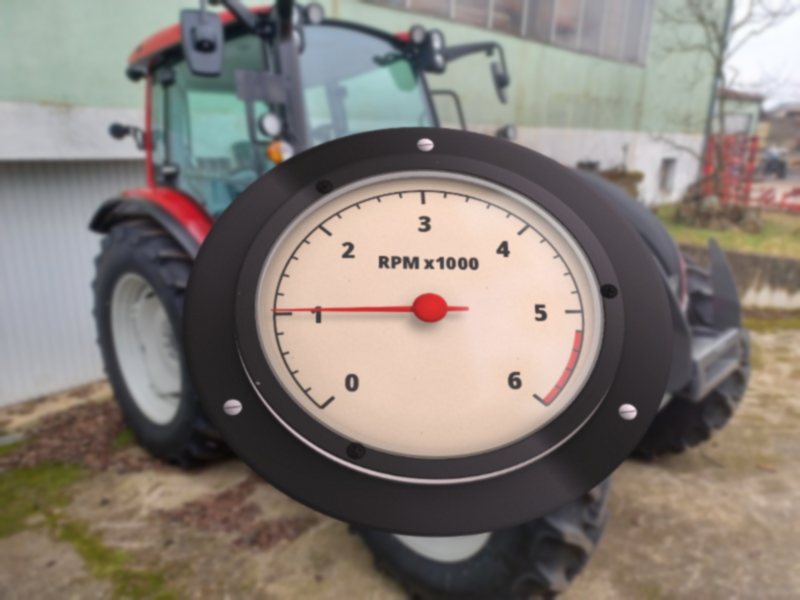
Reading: 1000 rpm
